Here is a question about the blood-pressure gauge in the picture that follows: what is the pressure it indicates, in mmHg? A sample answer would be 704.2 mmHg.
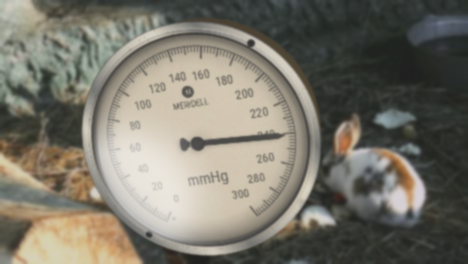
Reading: 240 mmHg
